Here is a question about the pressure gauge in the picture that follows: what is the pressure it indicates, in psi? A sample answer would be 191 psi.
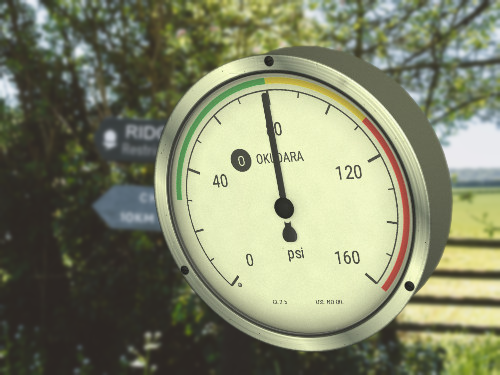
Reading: 80 psi
